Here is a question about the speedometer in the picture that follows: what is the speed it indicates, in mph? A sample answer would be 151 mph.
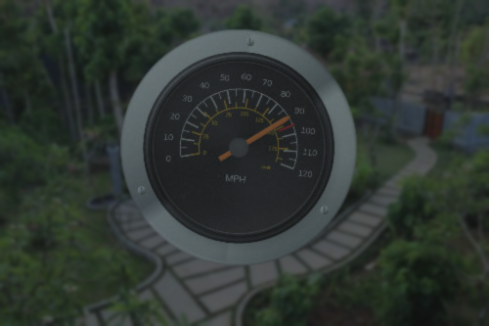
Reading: 90 mph
